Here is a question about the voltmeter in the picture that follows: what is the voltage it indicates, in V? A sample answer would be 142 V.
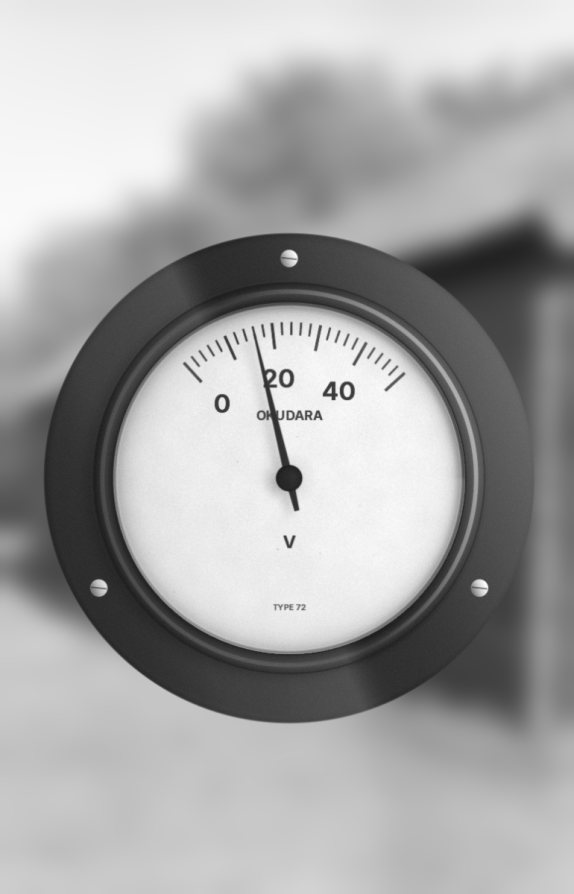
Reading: 16 V
